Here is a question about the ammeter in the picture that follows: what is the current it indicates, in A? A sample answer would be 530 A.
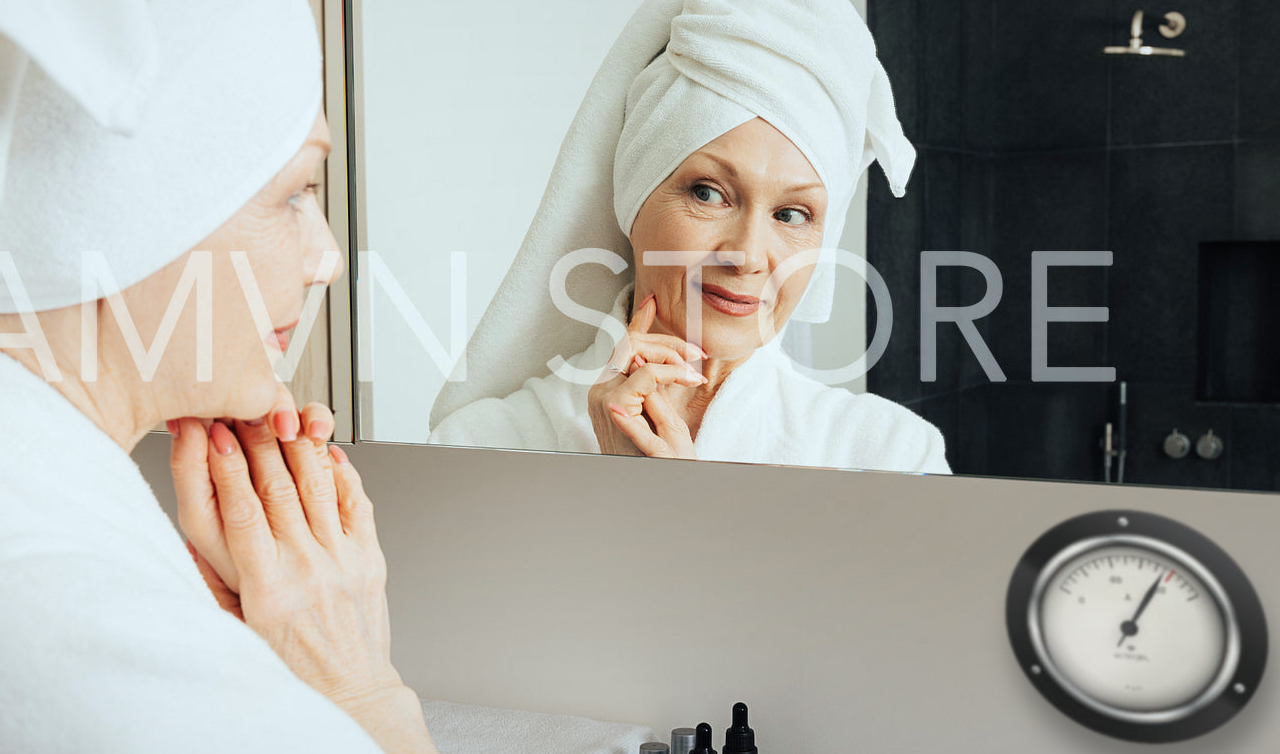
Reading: 75 A
